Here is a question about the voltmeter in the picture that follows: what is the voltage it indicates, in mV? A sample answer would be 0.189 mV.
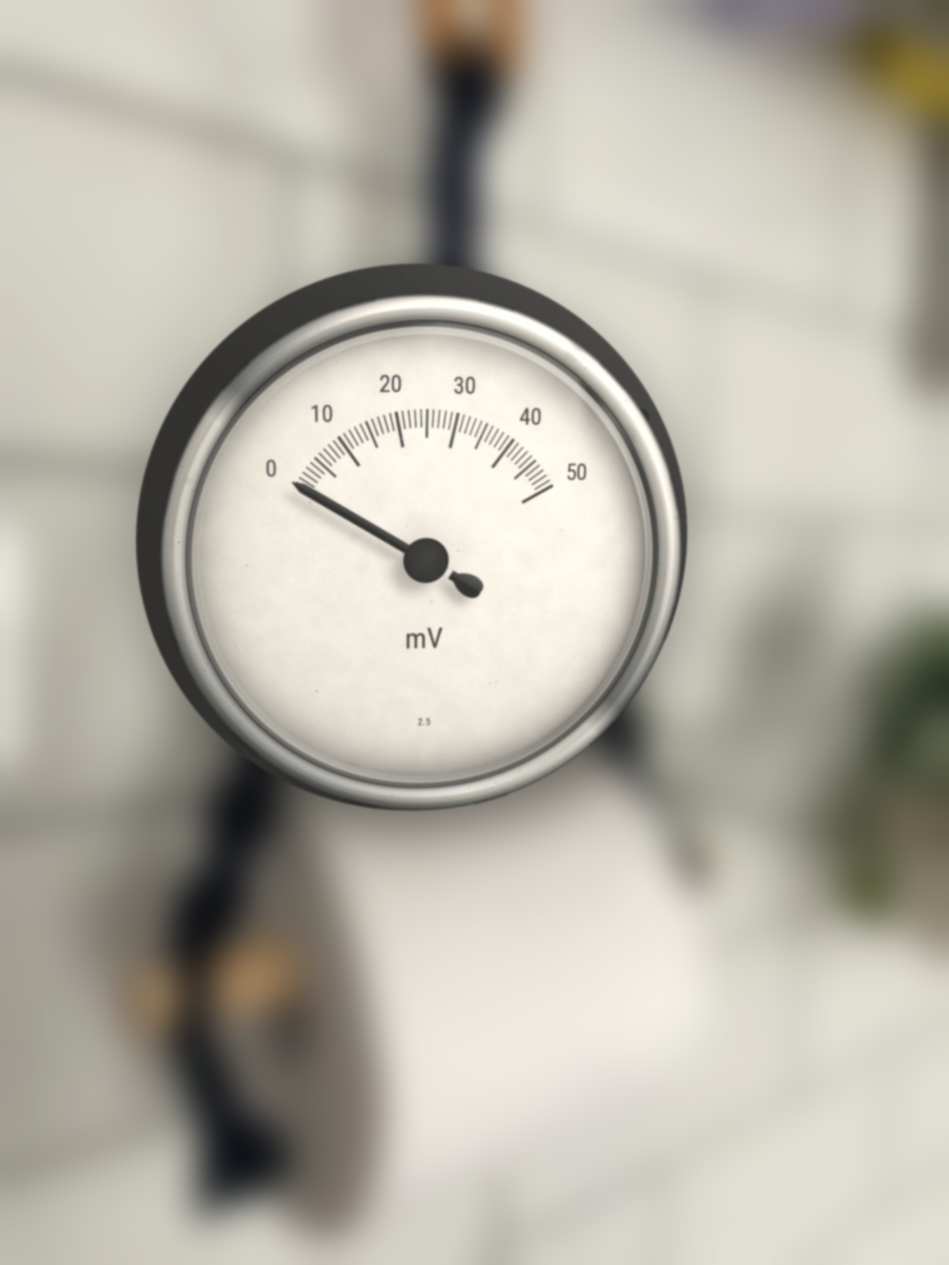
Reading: 0 mV
